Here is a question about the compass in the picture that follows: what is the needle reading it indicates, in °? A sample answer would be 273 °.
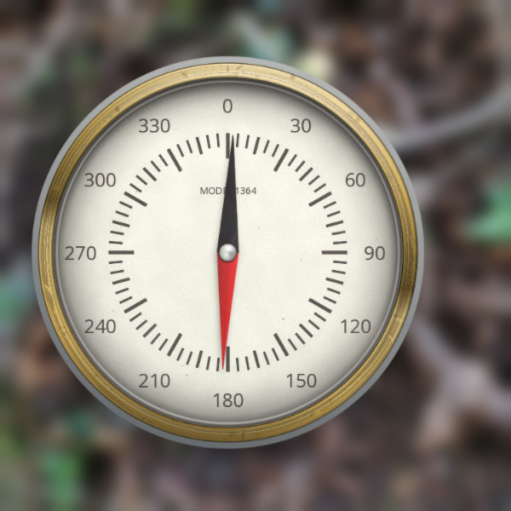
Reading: 182.5 °
